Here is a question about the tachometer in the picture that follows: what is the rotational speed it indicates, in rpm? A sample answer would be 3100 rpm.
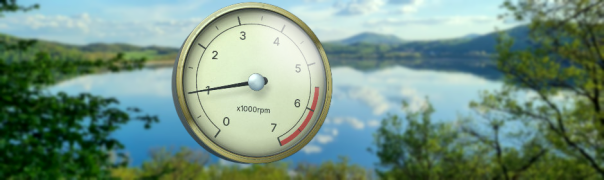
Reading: 1000 rpm
